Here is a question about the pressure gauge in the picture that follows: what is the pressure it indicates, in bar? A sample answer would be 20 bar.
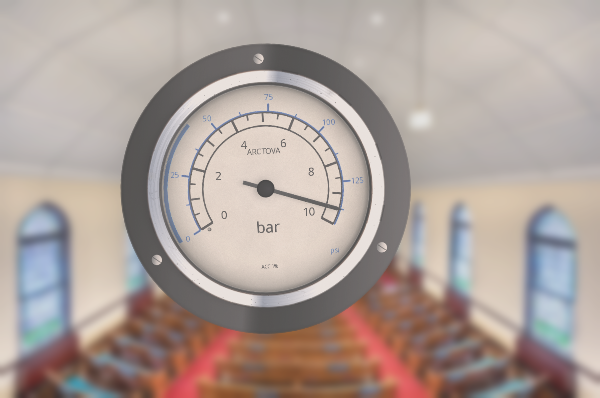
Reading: 9.5 bar
